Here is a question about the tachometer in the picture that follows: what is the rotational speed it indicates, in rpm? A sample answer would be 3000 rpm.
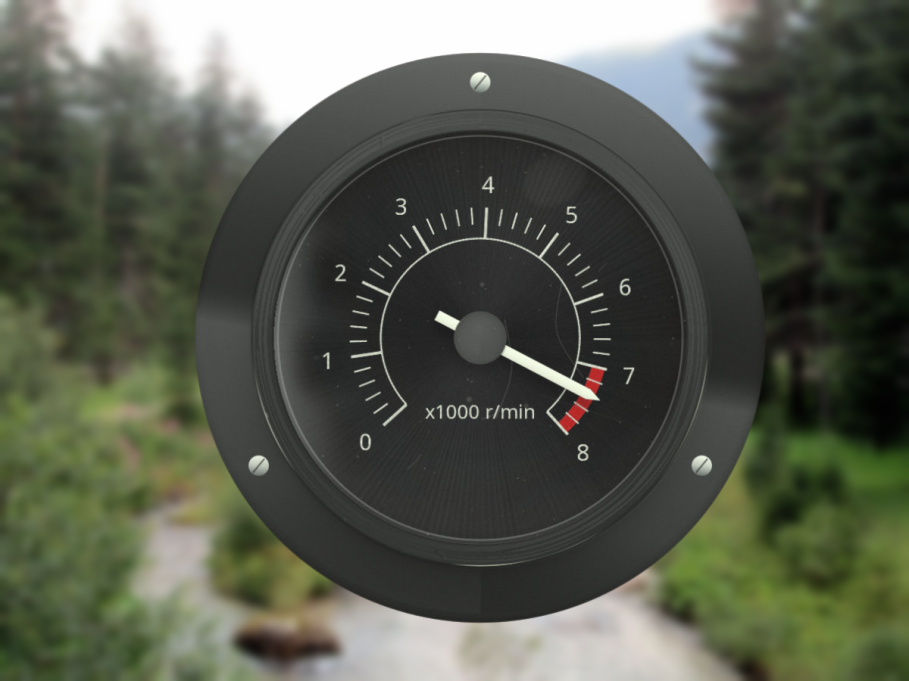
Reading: 7400 rpm
